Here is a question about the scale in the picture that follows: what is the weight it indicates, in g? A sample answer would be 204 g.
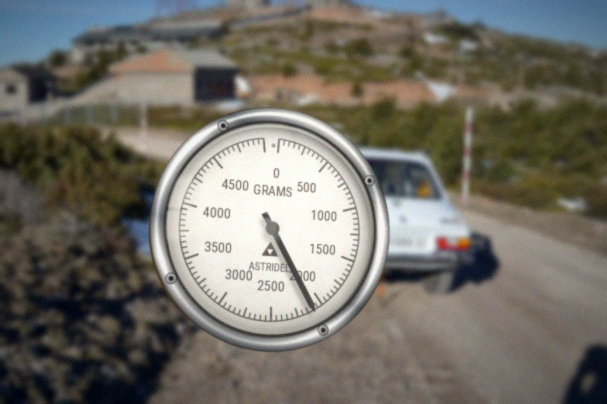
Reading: 2100 g
